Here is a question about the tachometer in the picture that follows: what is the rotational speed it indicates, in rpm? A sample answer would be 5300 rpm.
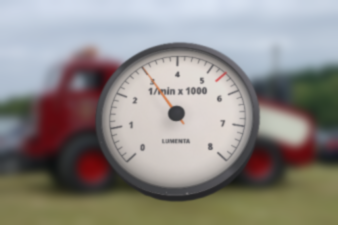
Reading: 3000 rpm
